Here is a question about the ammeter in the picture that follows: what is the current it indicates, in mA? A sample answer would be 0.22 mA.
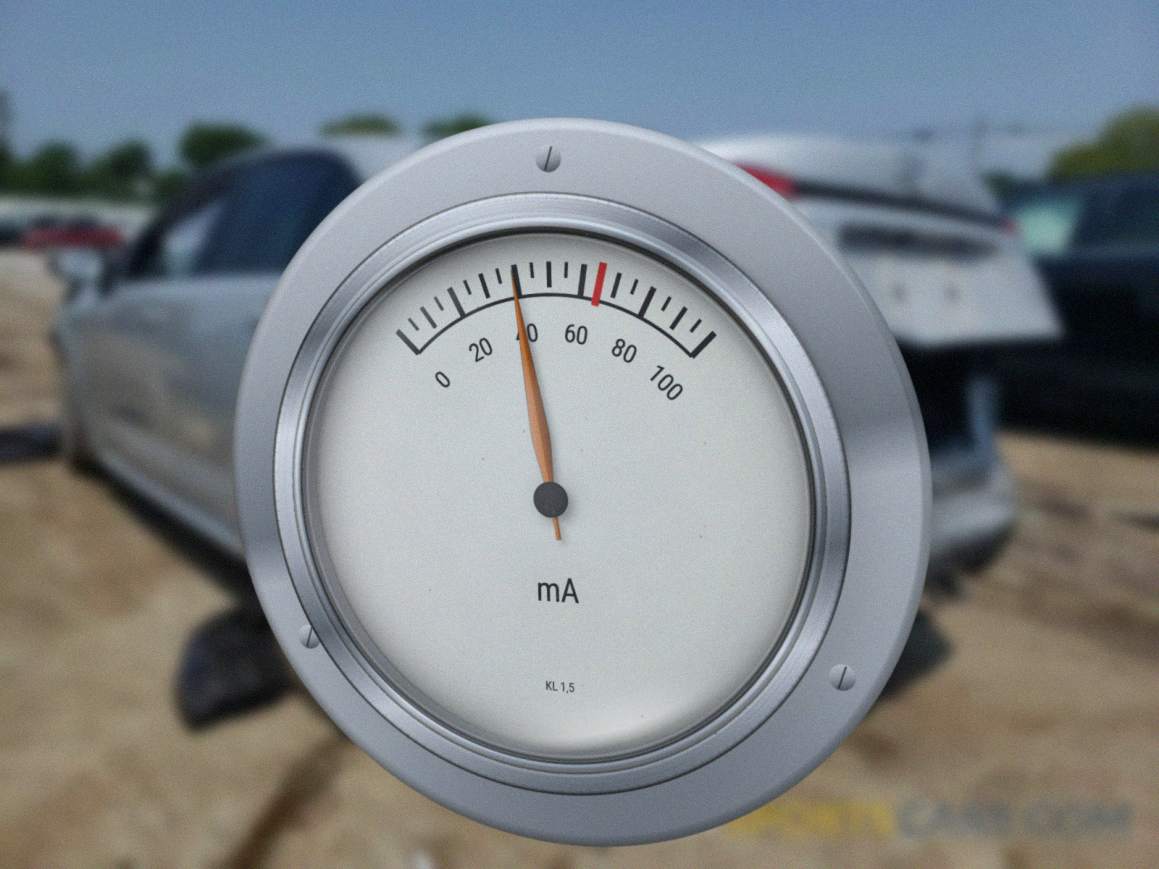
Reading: 40 mA
